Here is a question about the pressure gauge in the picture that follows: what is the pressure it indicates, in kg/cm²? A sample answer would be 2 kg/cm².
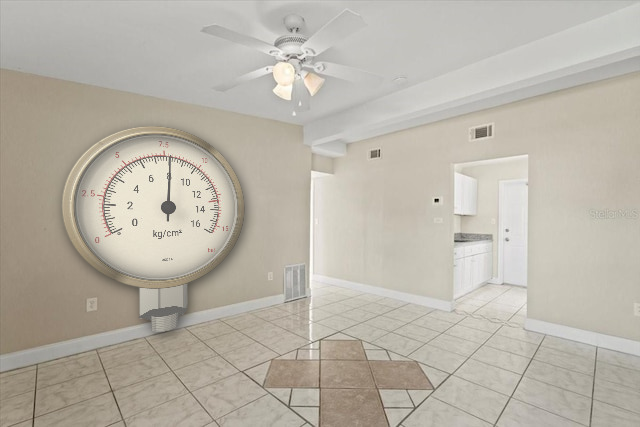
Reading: 8 kg/cm²
